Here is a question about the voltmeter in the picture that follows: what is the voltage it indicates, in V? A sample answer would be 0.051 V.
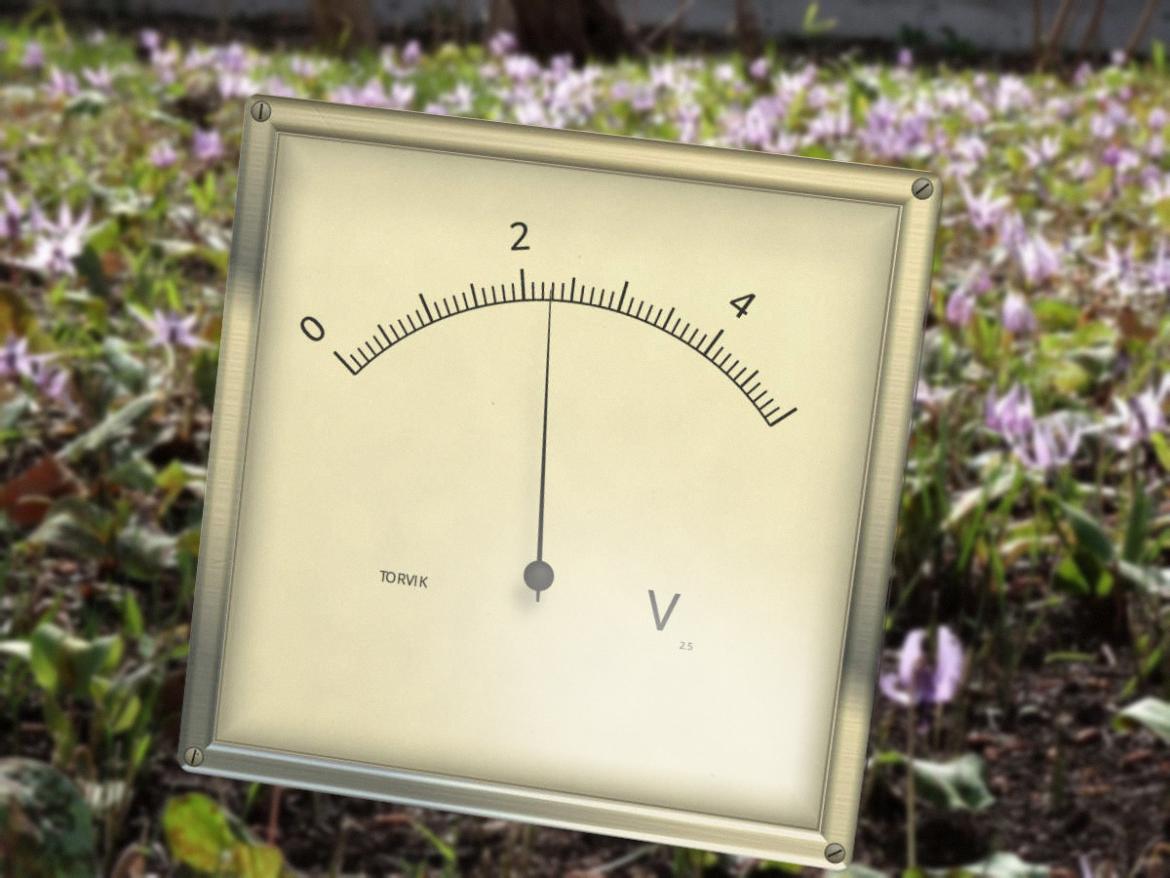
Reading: 2.3 V
